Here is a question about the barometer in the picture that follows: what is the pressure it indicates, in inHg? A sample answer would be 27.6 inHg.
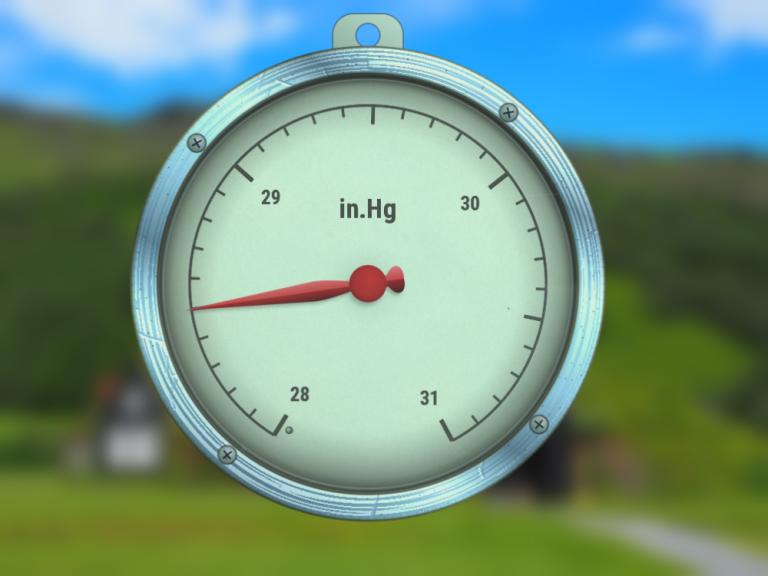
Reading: 28.5 inHg
